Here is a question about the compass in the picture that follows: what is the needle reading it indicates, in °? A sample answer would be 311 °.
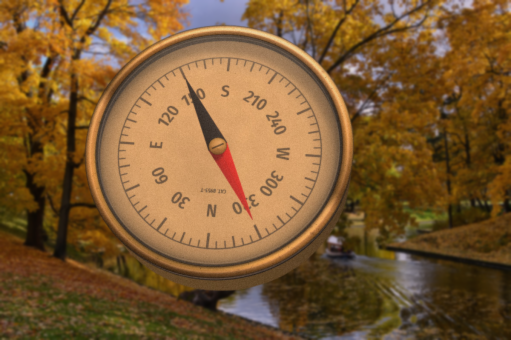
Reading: 330 °
